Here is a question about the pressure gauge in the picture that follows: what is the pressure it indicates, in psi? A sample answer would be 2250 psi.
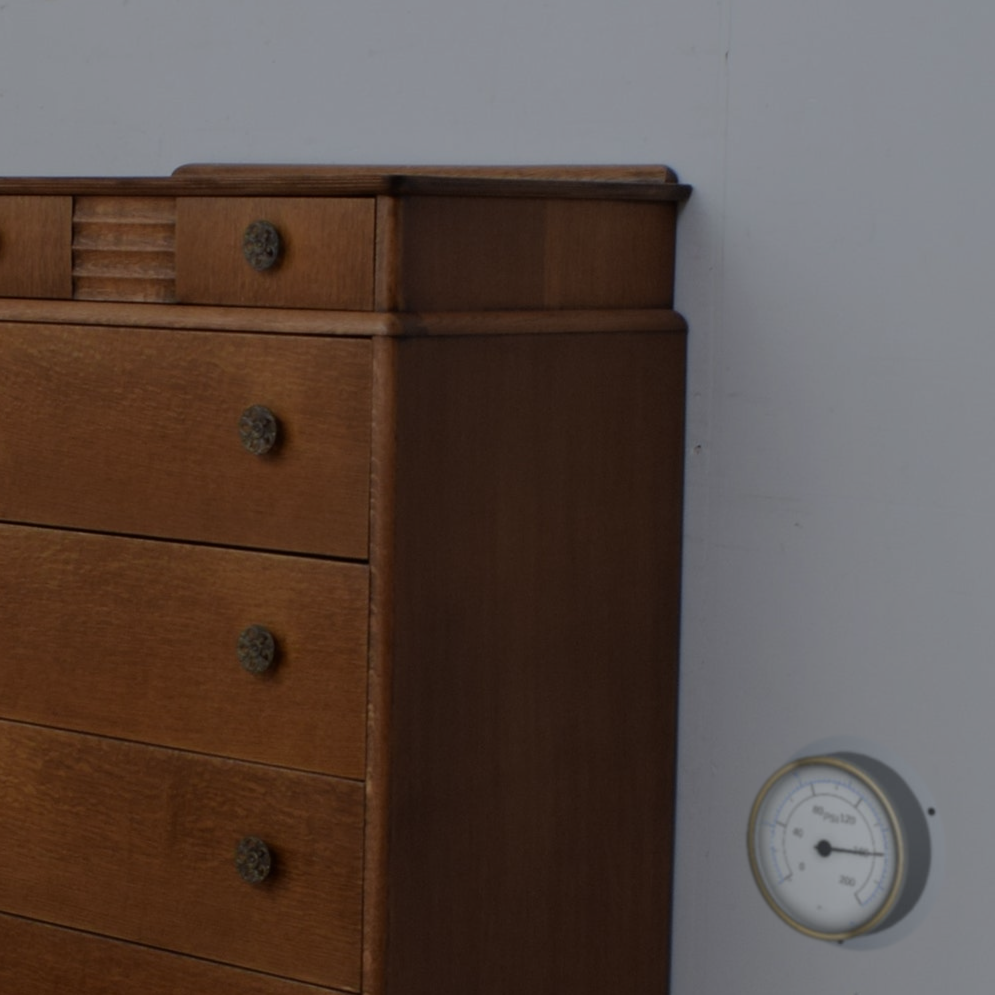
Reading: 160 psi
